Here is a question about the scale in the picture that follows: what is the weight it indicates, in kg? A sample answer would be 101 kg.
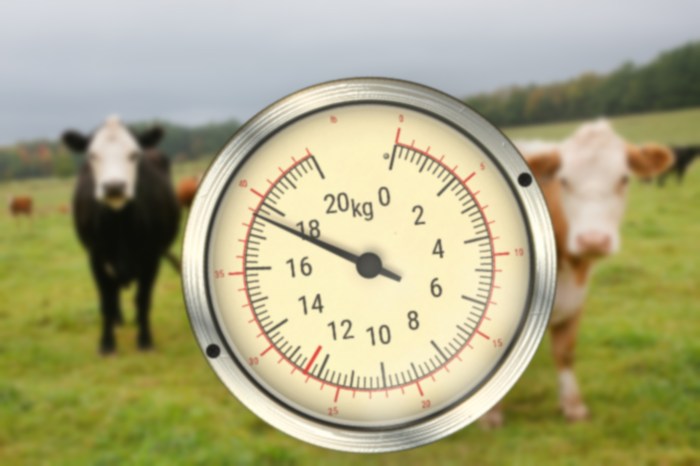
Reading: 17.6 kg
